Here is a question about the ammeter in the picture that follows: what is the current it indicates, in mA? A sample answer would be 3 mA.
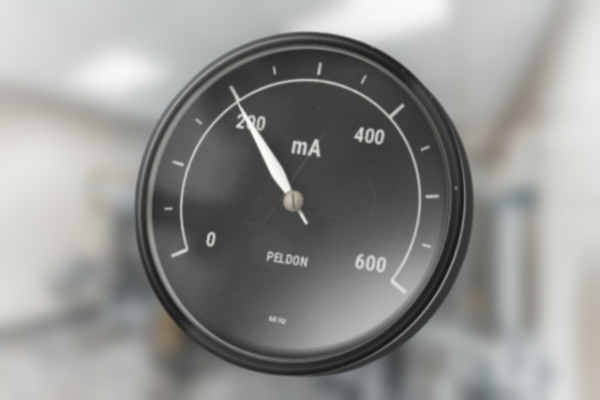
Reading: 200 mA
